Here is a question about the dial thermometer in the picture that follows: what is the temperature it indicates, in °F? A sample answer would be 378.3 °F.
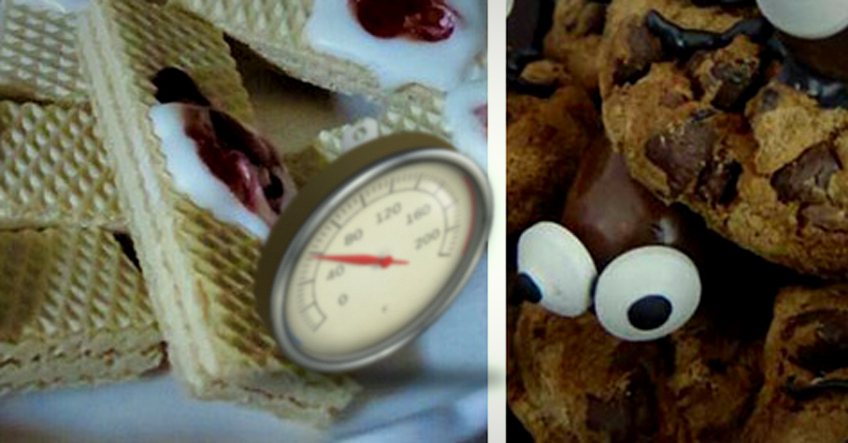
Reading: 60 °F
